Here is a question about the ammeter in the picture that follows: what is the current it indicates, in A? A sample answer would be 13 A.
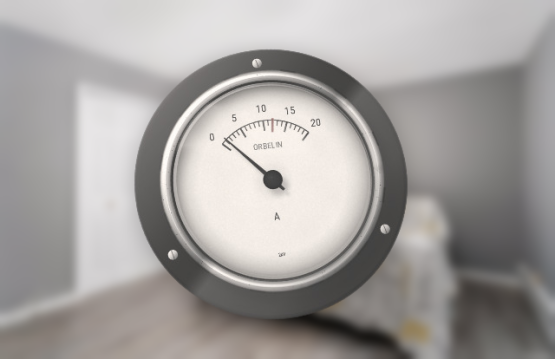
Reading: 1 A
